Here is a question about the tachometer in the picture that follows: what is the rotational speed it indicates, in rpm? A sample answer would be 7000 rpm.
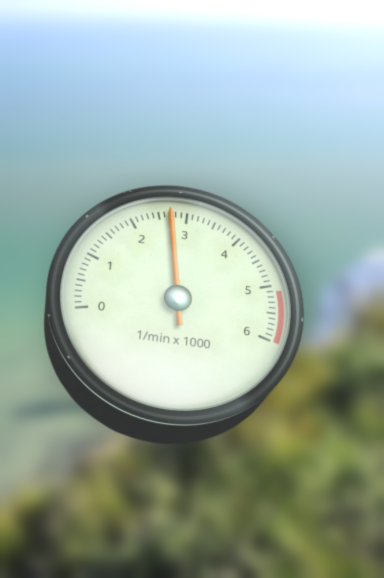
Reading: 2700 rpm
